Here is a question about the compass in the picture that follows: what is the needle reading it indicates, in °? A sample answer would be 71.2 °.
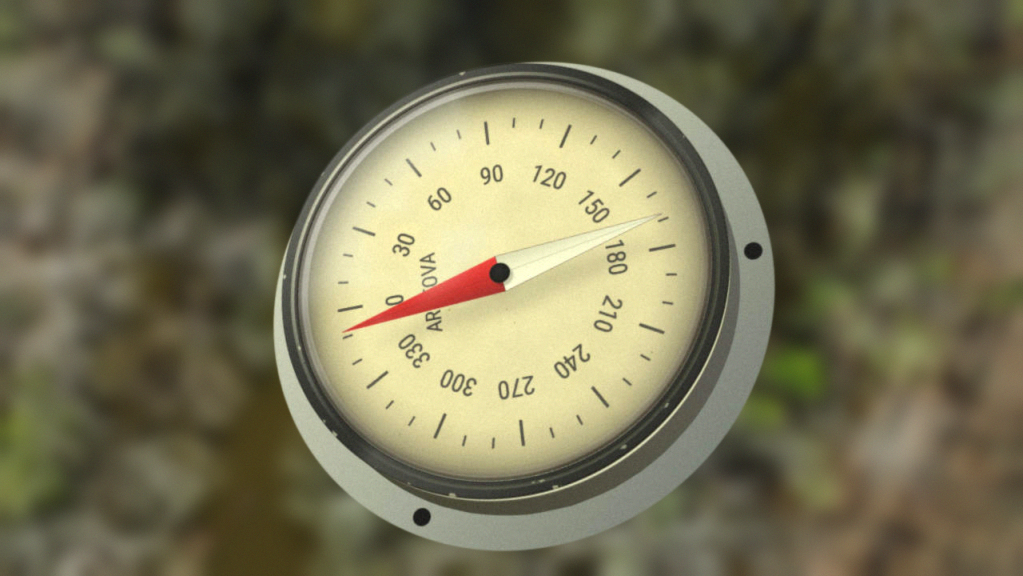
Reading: 350 °
